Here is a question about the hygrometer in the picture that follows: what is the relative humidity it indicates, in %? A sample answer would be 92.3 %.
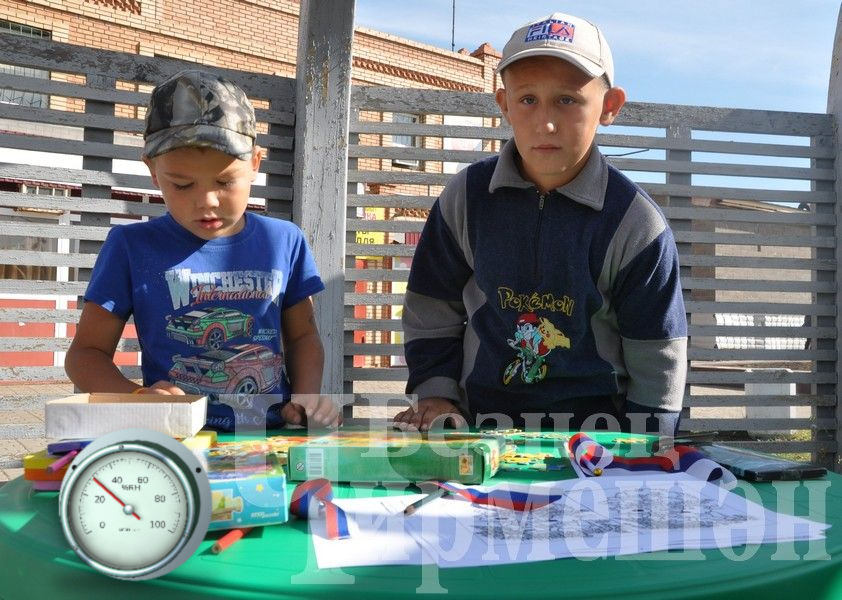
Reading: 30 %
